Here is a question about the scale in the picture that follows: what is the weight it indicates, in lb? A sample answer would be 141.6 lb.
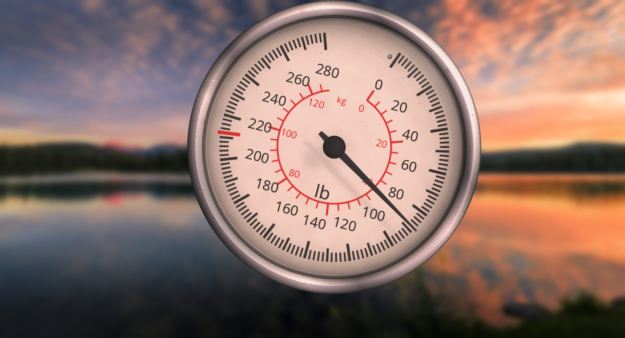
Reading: 88 lb
